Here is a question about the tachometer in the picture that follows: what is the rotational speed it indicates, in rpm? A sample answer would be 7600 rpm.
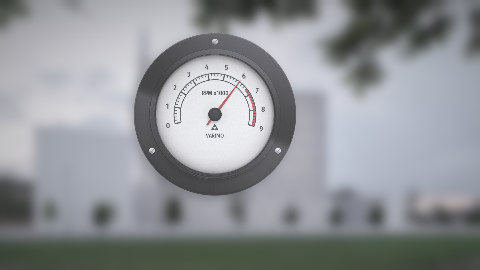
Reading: 6000 rpm
